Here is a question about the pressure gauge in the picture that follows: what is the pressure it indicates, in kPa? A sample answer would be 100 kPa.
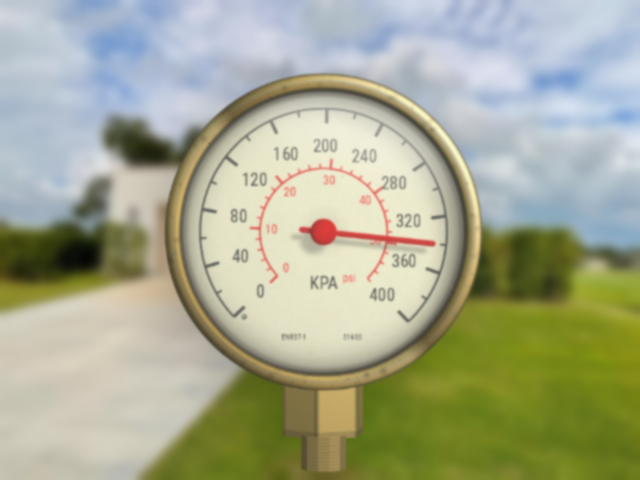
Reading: 340 kPa
